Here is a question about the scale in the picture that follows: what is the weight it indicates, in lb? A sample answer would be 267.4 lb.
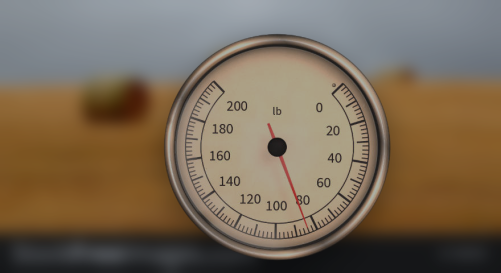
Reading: 84 lb
